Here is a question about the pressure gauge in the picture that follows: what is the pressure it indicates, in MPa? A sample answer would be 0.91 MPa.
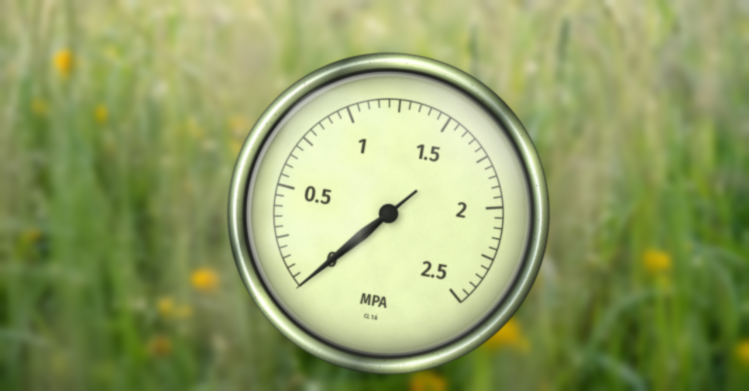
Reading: 0 MPa
